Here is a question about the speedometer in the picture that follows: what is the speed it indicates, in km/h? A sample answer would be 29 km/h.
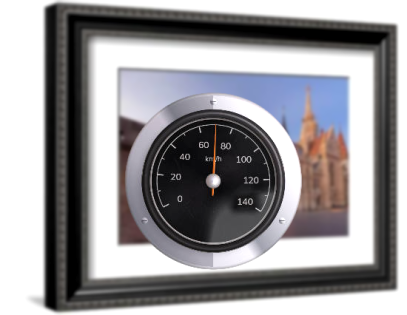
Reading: 70 km/h
